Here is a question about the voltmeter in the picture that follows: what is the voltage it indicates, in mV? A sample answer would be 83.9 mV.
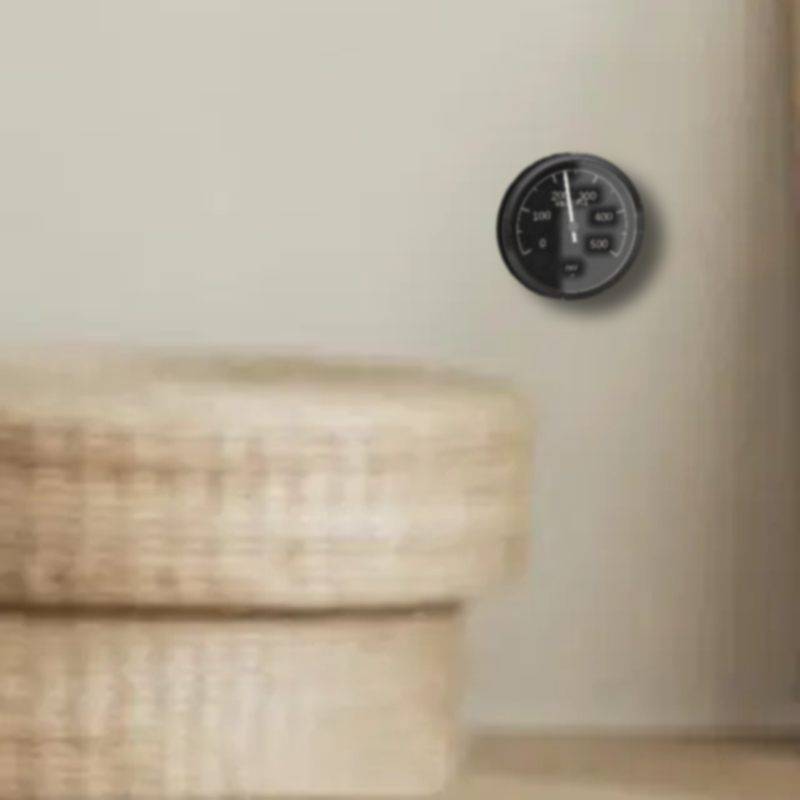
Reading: 225 mV
